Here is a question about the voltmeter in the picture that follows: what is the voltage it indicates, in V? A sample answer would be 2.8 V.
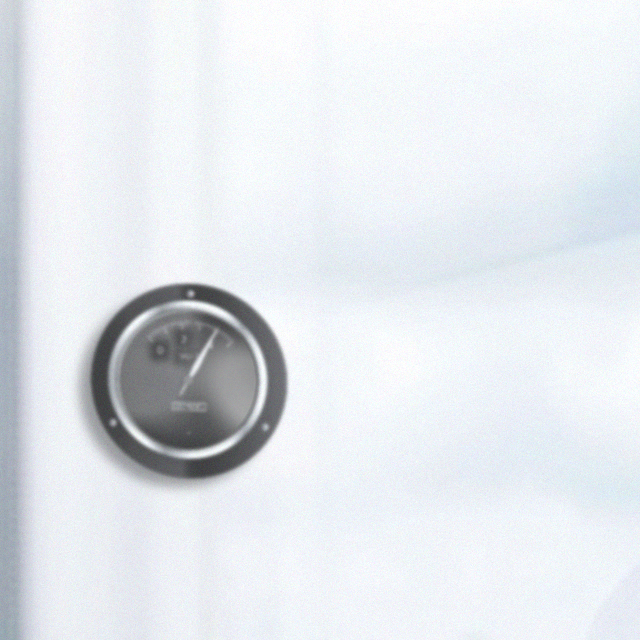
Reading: 4 V
